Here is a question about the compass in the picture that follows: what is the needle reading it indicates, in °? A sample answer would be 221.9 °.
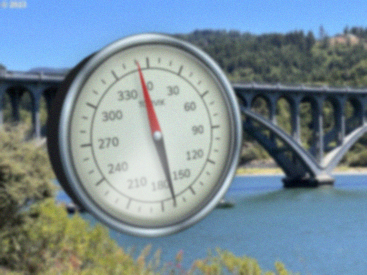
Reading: 350 °
